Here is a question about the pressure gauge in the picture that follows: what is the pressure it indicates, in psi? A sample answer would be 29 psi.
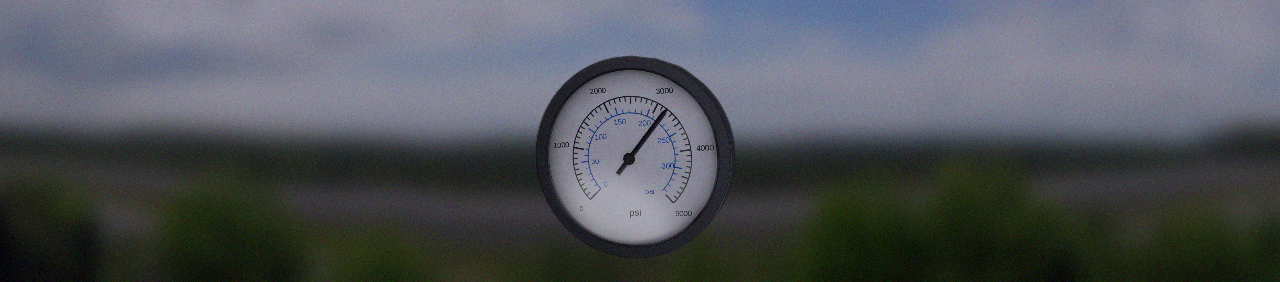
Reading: 3200 psi
